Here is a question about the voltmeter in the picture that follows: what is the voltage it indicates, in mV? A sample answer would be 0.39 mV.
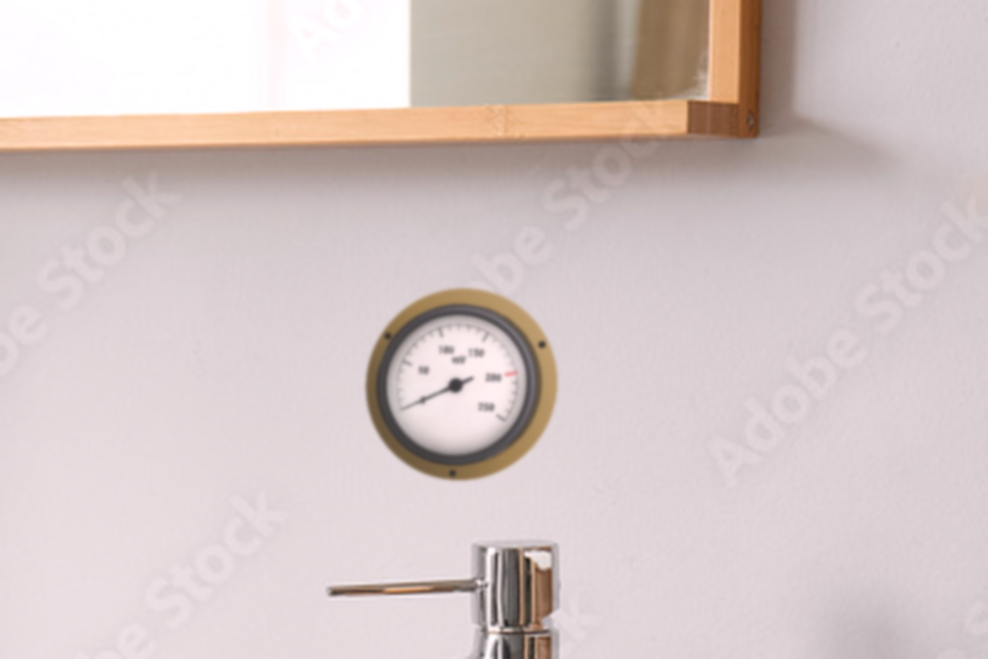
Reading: 0 mV
